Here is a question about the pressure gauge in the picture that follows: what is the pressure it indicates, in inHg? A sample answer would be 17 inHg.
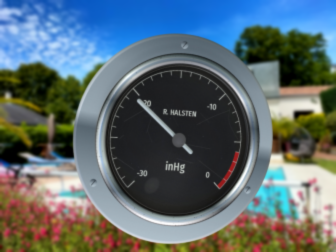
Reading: -20.5 inHg
